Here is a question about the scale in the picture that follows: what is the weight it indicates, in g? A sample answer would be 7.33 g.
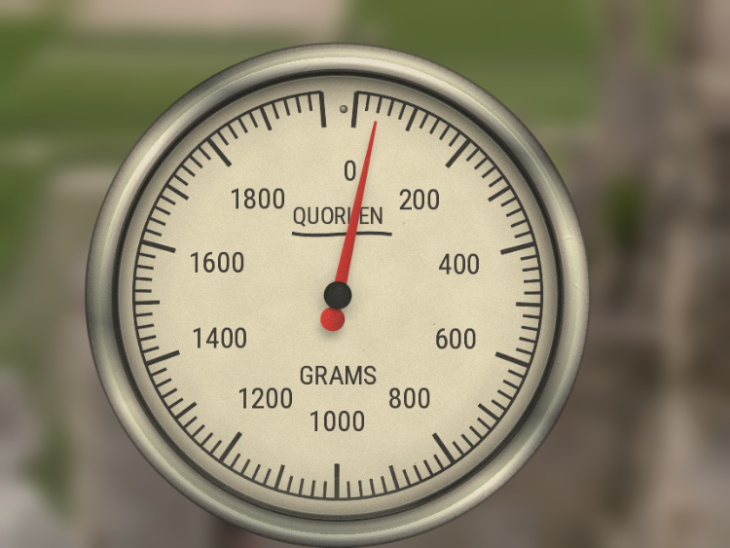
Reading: 40 g
